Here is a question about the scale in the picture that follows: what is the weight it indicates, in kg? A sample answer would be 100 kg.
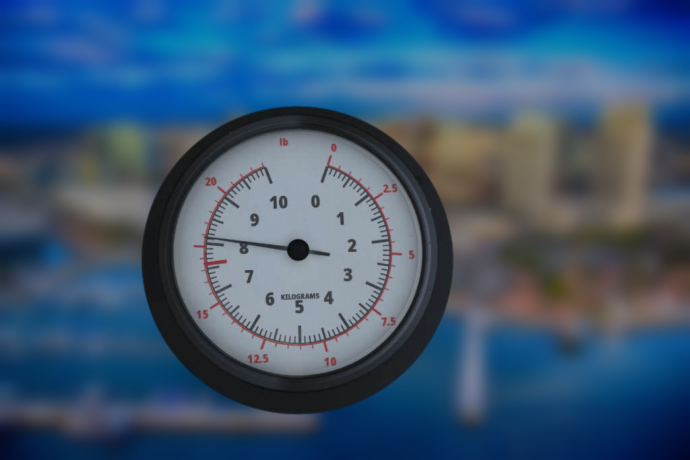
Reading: 8.1 kg
